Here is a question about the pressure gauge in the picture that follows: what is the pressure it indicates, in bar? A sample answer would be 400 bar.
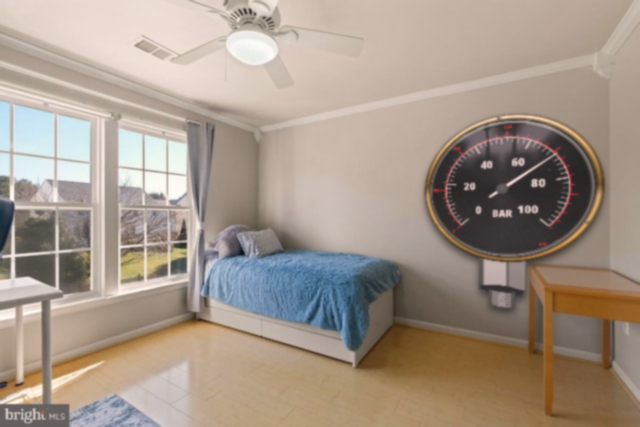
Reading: 70 bar
